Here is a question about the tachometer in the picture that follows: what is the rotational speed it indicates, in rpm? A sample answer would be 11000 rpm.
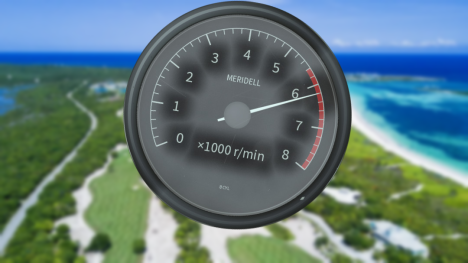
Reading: 6200 rpm
